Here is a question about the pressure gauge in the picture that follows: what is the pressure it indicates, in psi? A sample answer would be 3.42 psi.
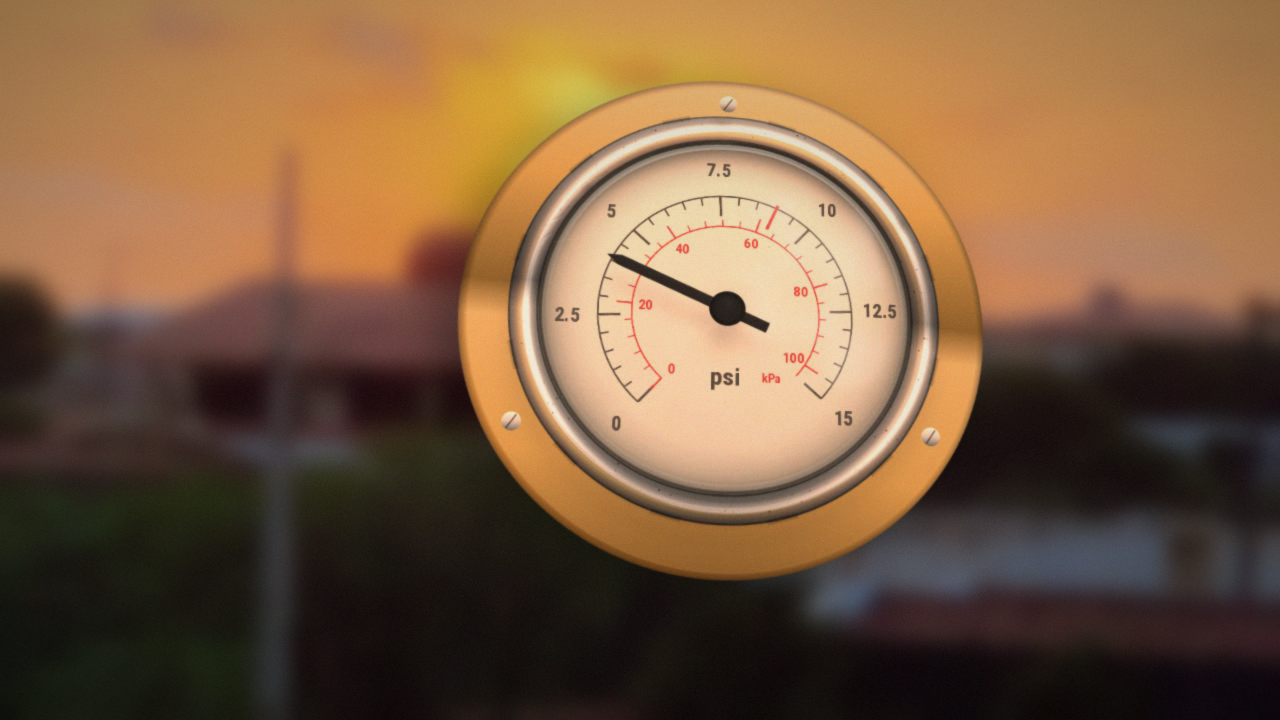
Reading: 4 psi
